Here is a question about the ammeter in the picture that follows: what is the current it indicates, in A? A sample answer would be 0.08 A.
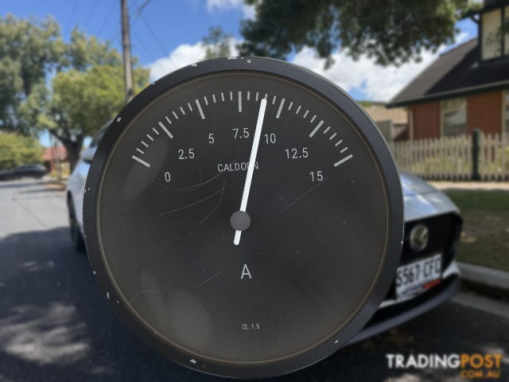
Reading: 9 A
